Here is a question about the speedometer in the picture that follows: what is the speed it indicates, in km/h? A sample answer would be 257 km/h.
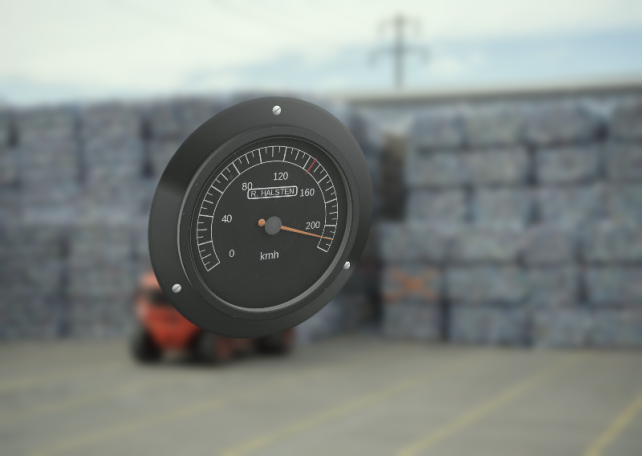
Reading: 210 km/h
